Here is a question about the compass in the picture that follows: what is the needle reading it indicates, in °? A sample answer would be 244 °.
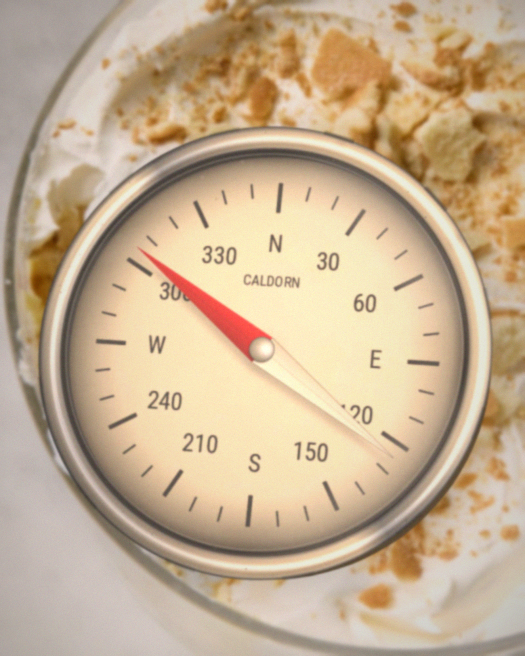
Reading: 305 °
